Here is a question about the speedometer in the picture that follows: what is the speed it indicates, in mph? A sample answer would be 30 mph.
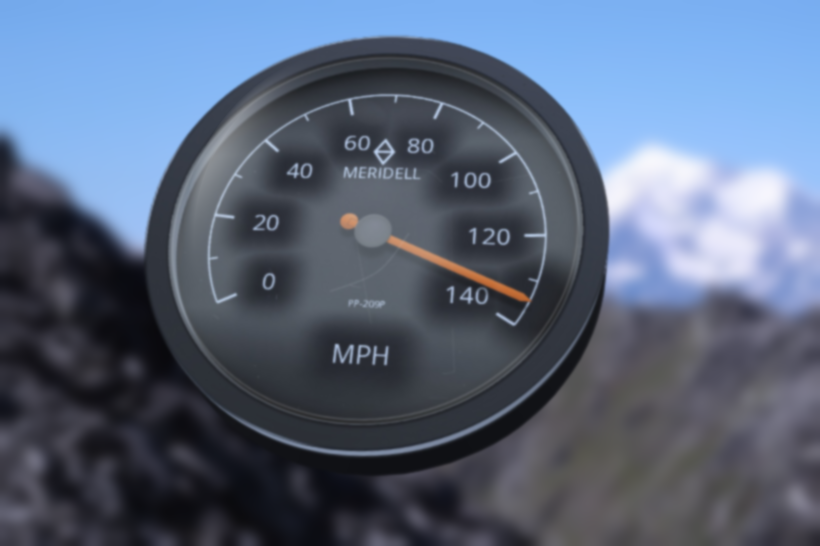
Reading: 135 mph
